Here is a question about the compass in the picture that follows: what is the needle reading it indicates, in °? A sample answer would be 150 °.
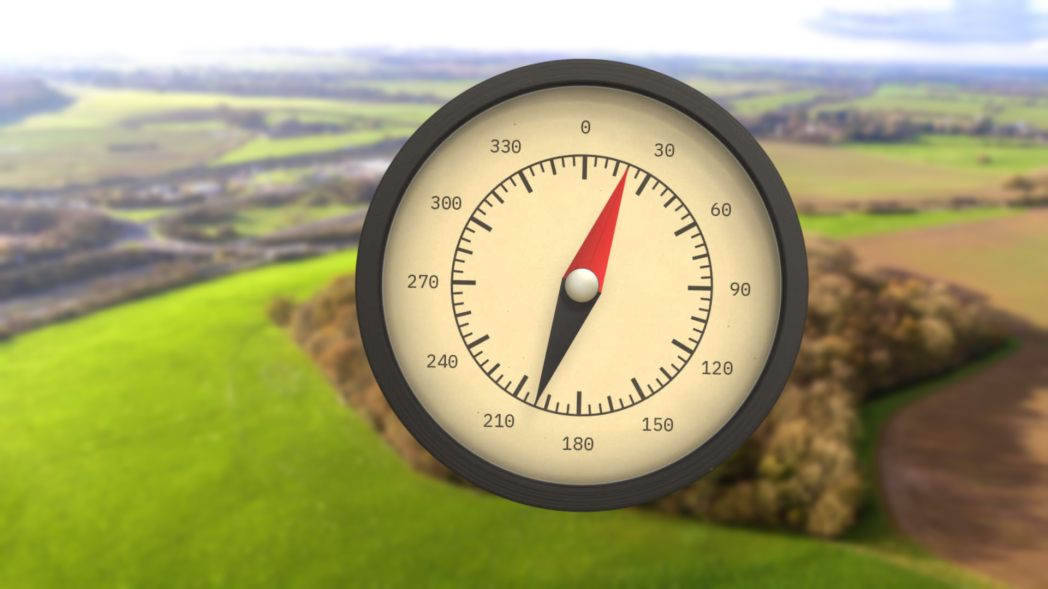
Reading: 20 °
